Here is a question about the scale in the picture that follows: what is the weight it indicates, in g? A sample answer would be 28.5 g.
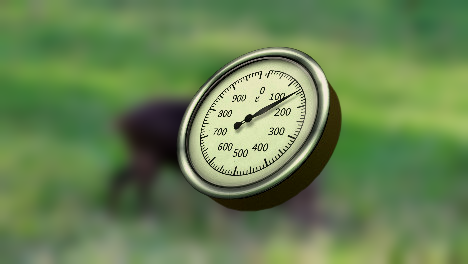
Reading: 150 g
